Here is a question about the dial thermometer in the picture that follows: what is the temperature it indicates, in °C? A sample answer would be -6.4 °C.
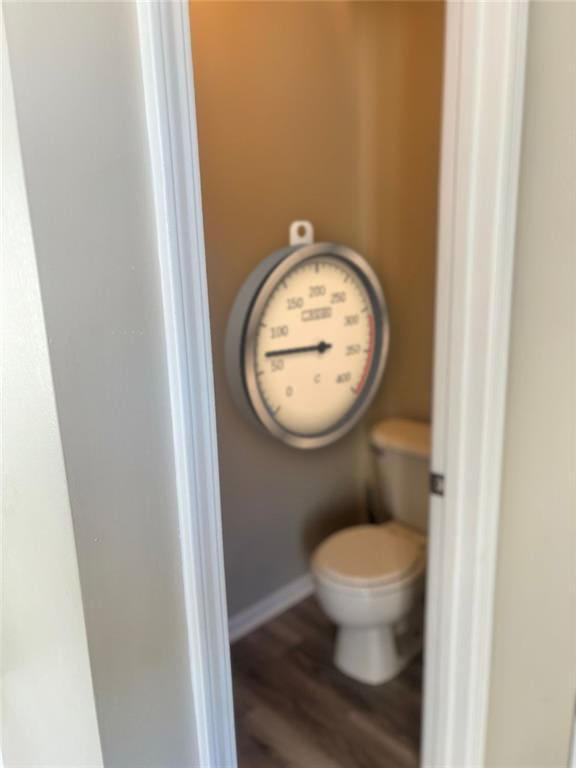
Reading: 70 °C
